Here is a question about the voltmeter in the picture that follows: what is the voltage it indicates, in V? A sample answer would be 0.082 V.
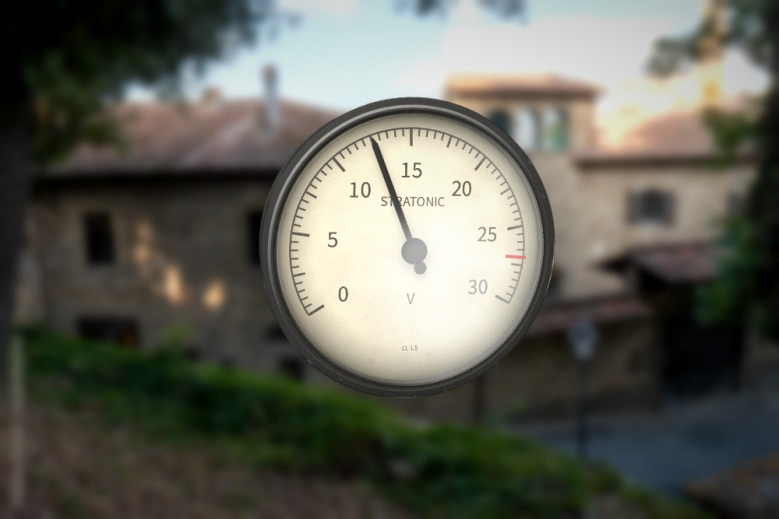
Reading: 12.5 V
